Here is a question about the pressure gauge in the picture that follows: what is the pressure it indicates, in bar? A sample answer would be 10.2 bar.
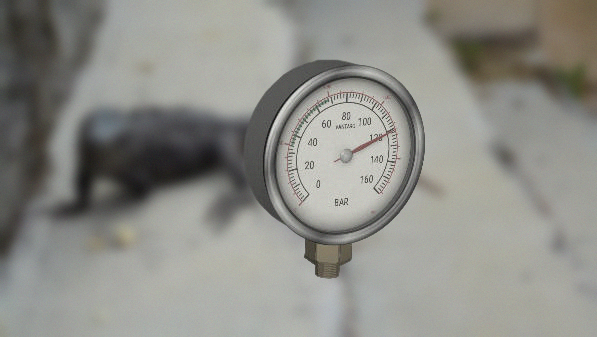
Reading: 120 bar
